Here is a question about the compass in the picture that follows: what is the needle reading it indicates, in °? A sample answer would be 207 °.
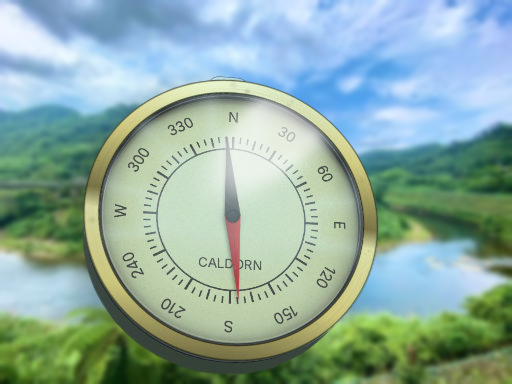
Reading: 175 °
